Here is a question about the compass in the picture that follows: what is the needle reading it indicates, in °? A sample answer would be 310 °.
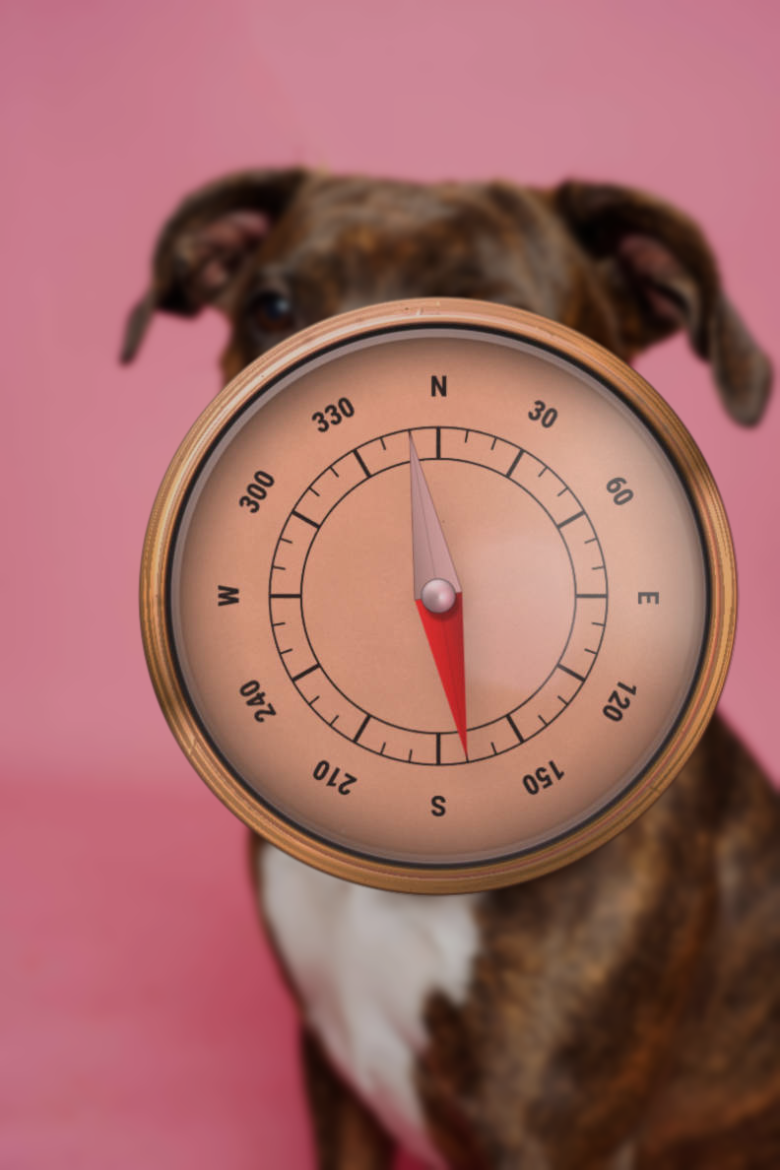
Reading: 170 °
